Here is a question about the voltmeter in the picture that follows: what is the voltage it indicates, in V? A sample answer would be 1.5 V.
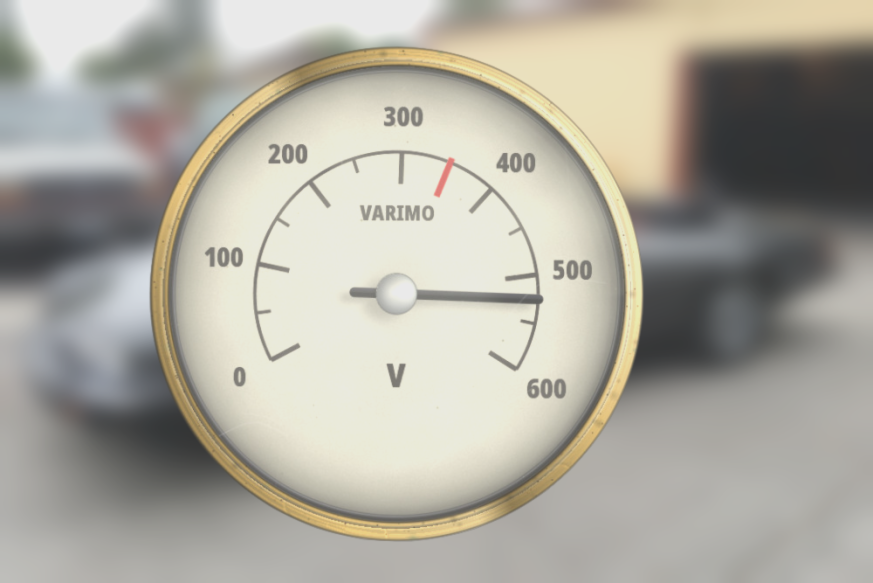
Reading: 525 V
